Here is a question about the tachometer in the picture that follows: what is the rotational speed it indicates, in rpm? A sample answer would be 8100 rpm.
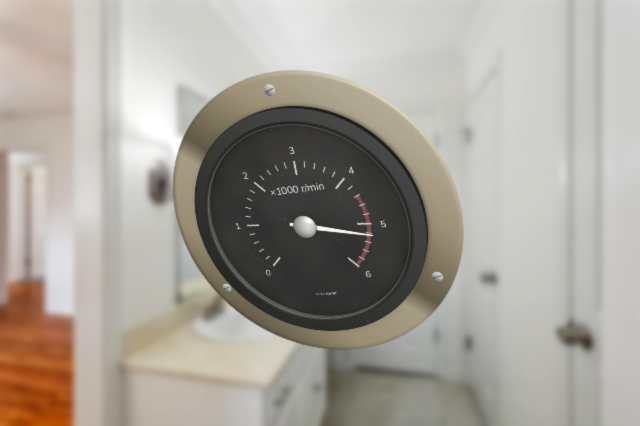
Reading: 5200 rpm
